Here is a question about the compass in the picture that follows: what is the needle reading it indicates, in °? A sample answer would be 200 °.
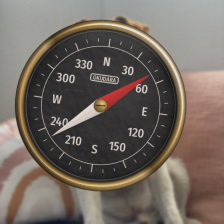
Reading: 50 °
